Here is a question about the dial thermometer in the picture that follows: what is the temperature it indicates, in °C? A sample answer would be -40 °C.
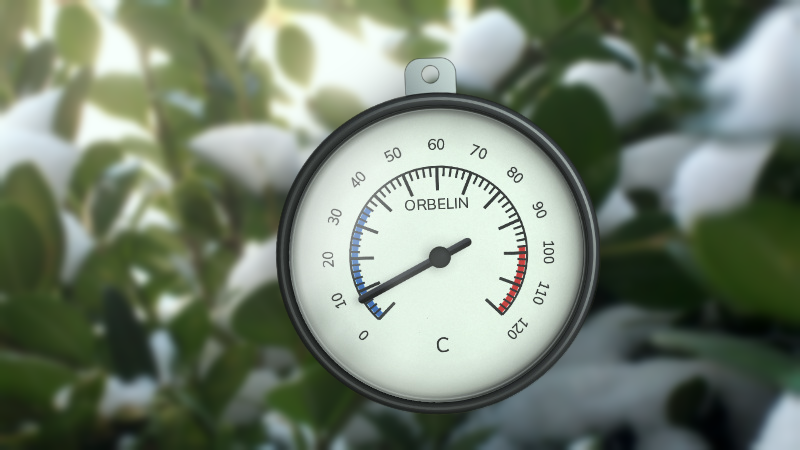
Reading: 8 °C
